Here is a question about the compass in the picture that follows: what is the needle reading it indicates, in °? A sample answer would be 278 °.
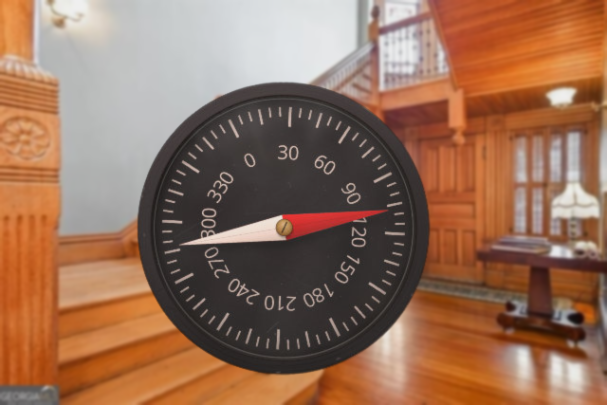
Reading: 107.5 °
